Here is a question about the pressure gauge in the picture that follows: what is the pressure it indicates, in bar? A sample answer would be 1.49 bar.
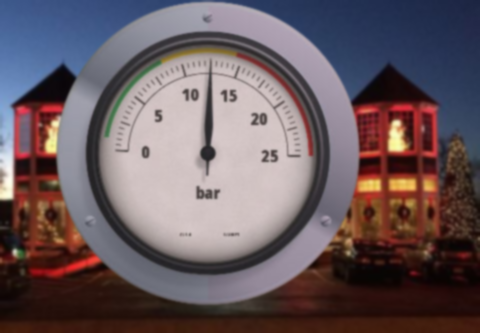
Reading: 12.5 bar
